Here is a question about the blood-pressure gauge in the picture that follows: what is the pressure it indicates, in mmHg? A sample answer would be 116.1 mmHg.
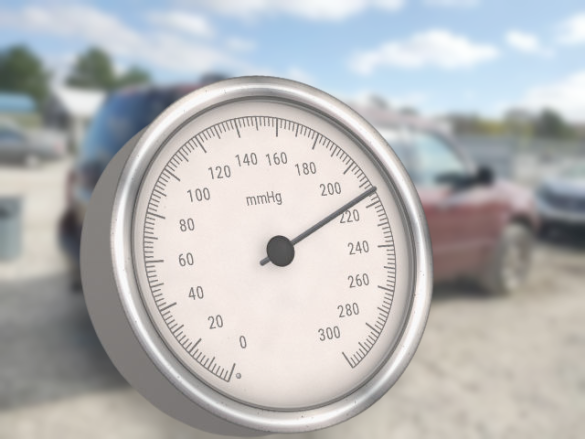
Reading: 214 mmHg
